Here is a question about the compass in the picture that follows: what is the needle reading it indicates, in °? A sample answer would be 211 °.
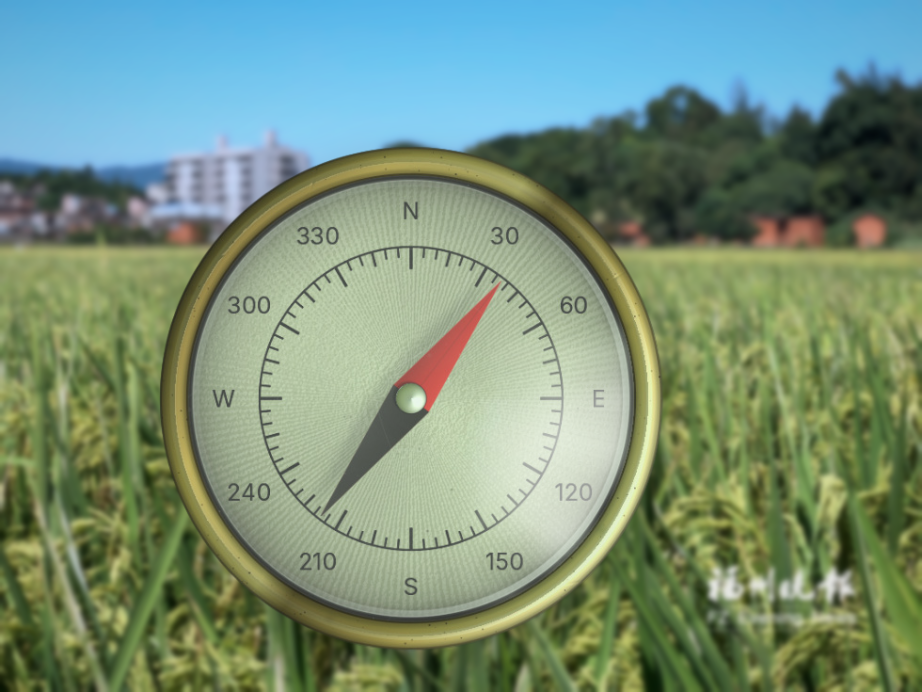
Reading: 37.5 °
